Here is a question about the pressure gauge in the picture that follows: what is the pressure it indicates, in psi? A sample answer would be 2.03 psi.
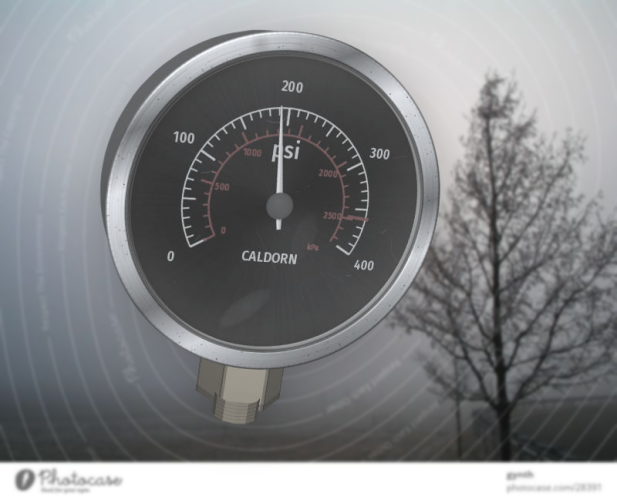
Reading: 190 psi
